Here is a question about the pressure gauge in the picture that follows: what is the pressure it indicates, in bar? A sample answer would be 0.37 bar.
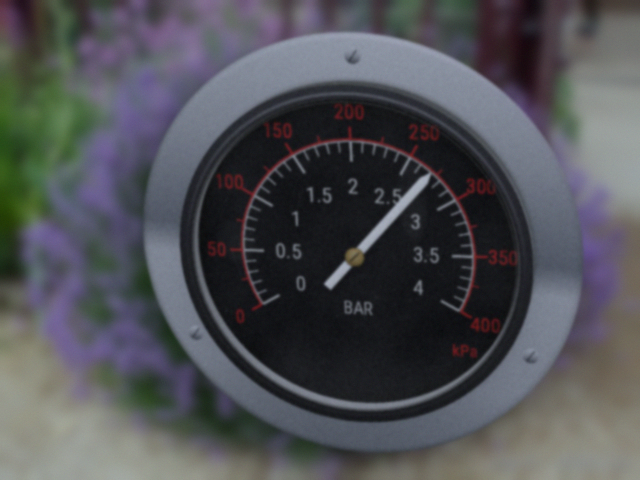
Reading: 2.7 bar
